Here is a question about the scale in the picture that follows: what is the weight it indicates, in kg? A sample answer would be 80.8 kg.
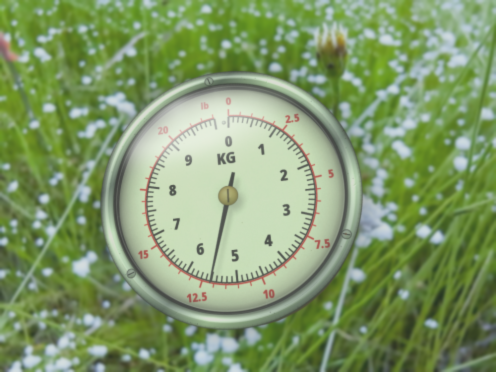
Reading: 5.5 kg
